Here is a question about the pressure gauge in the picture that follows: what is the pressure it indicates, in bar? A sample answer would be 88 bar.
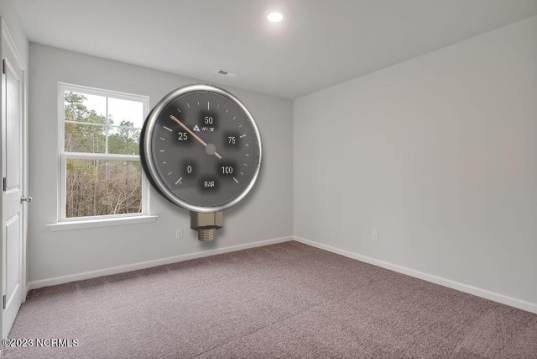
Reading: 30 bar
